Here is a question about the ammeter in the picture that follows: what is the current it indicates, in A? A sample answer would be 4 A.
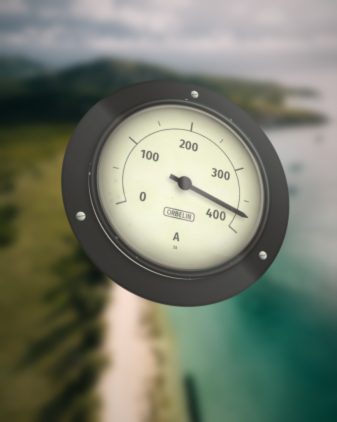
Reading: 375 A
